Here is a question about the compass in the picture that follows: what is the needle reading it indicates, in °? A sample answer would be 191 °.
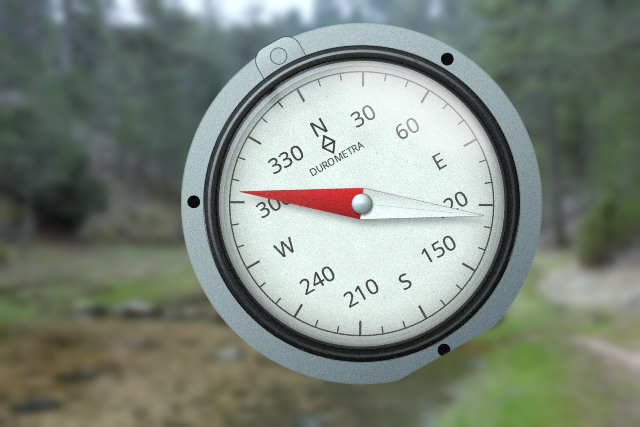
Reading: 305 °
